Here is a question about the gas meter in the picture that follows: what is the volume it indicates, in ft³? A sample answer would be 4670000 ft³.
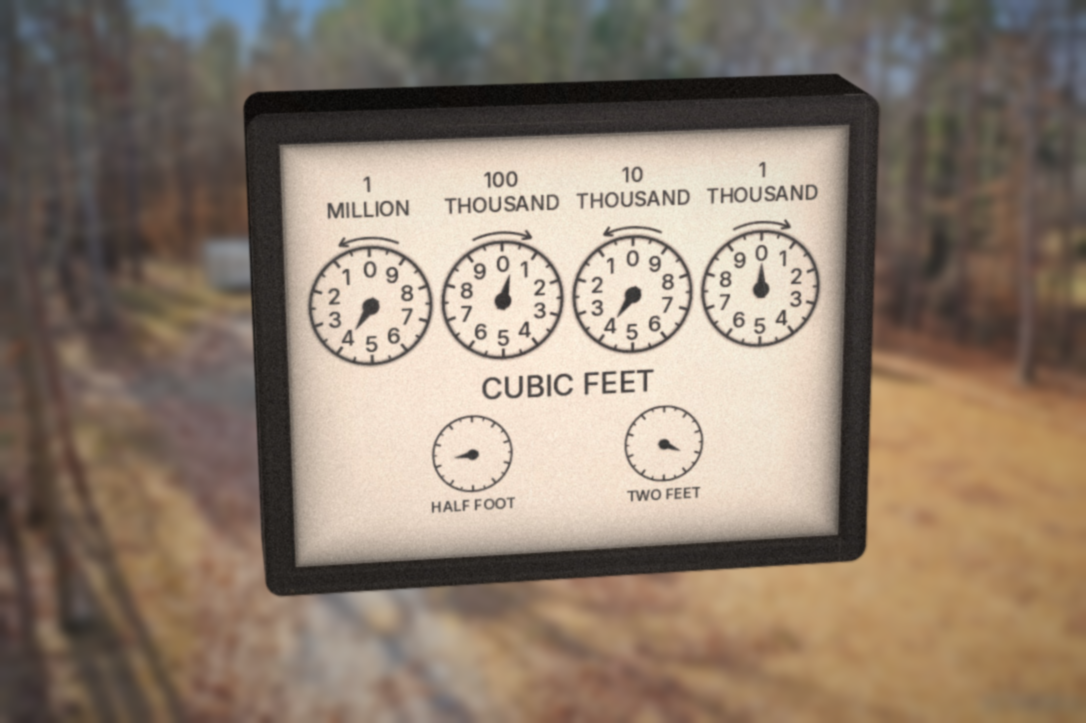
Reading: 404000 ft³
